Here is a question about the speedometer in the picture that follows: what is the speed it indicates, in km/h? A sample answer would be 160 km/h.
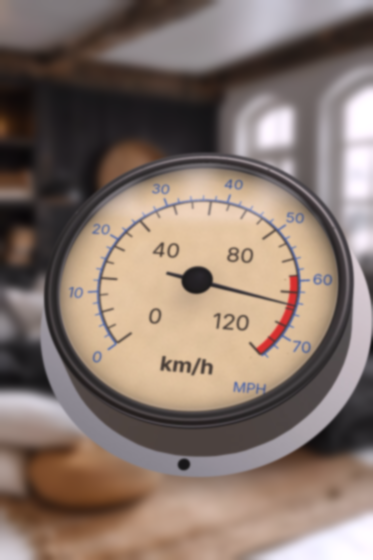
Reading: 105 km/h
